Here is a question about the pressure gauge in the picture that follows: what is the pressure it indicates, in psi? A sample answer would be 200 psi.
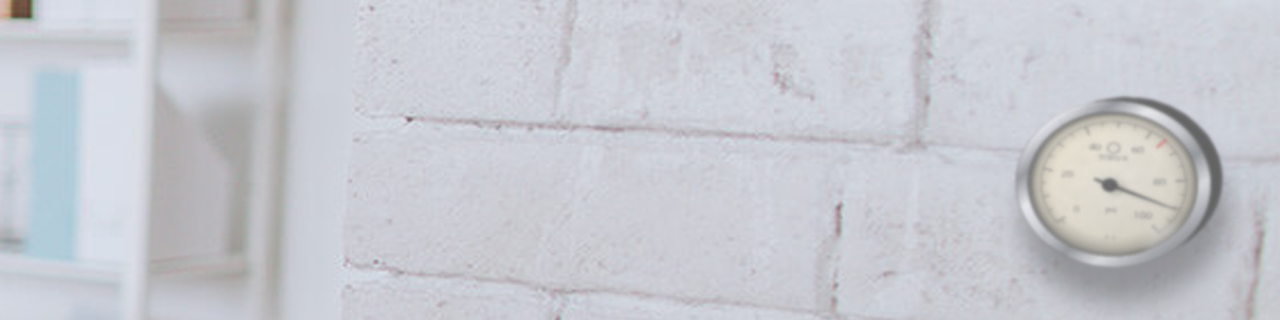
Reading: 90 psi
